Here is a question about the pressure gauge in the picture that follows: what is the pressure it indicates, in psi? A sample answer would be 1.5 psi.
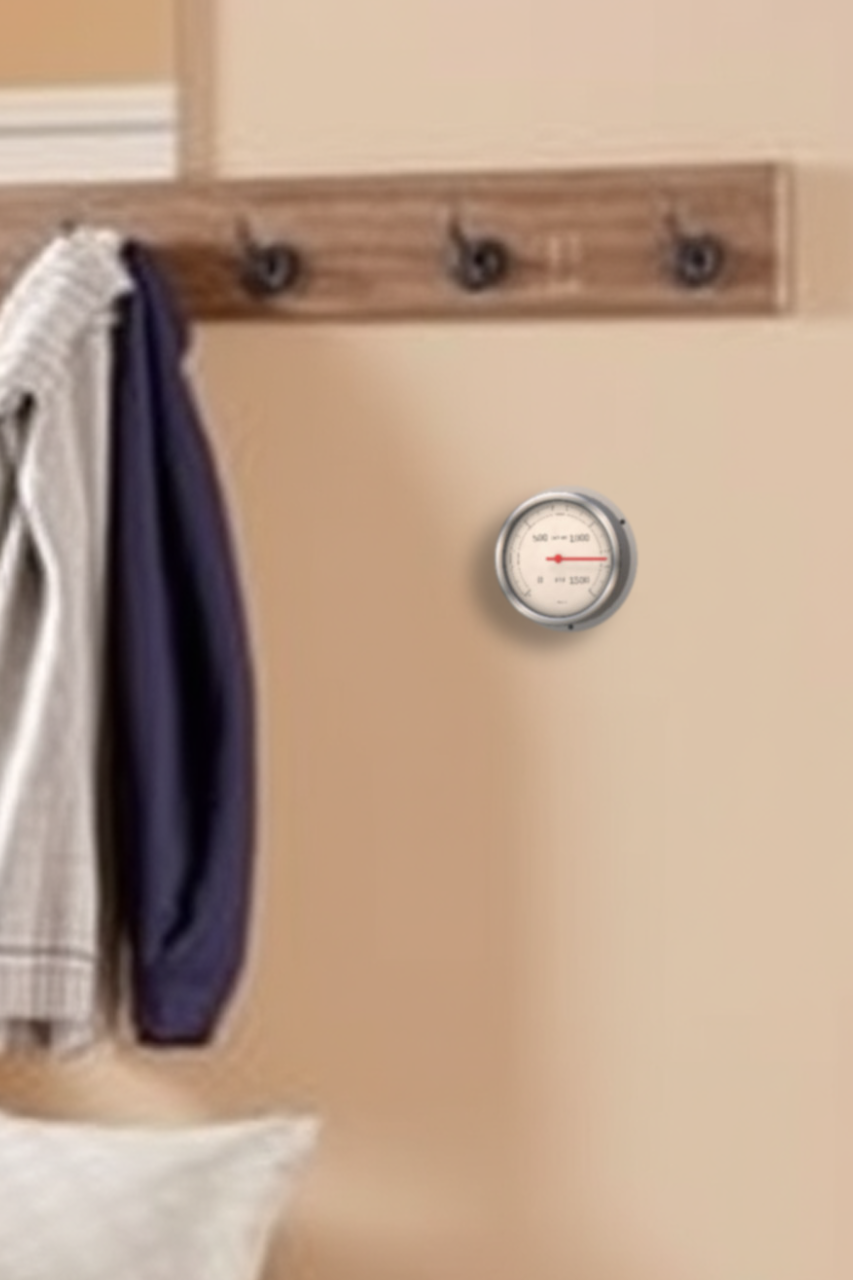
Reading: 1250 psi
